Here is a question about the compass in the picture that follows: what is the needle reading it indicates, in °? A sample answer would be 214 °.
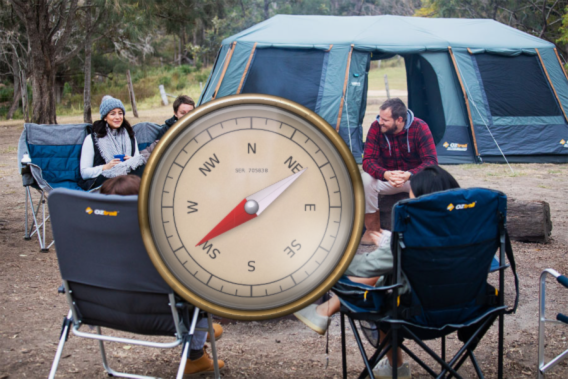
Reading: 235 °
